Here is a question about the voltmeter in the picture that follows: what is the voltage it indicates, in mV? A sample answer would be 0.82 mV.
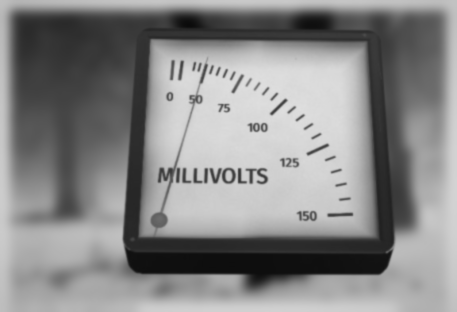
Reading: 50 mV
